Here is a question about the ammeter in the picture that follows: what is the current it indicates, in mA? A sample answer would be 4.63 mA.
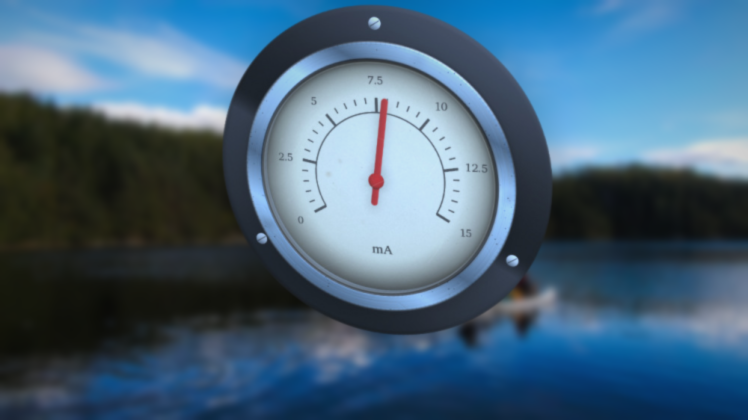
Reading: 8 mA
